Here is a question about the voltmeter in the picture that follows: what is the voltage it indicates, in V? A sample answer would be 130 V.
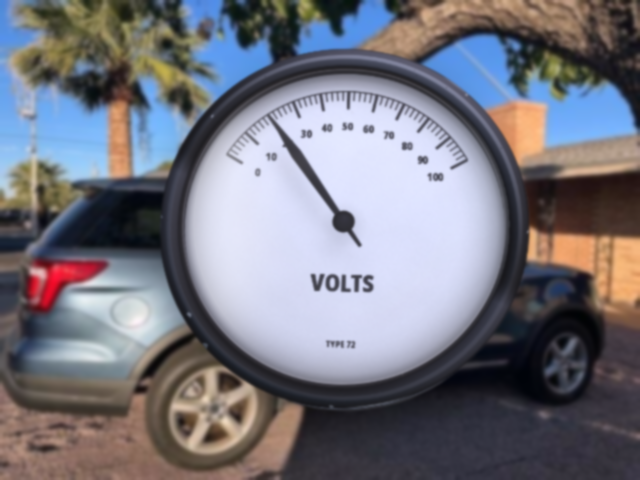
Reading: 20 V
